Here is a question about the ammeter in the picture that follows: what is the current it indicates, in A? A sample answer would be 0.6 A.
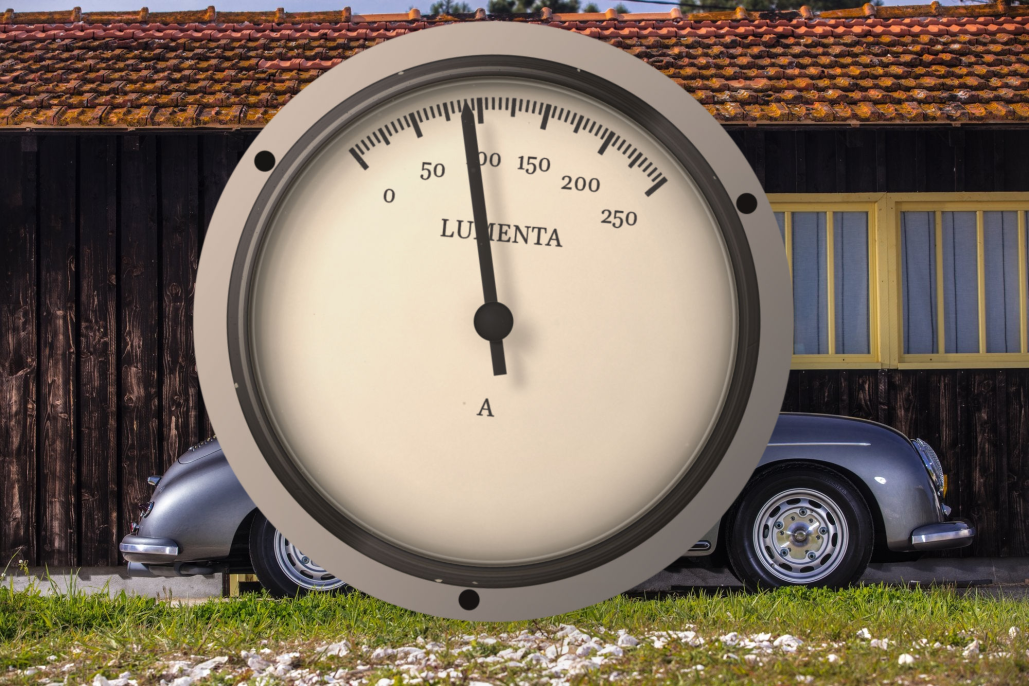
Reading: 90 A
